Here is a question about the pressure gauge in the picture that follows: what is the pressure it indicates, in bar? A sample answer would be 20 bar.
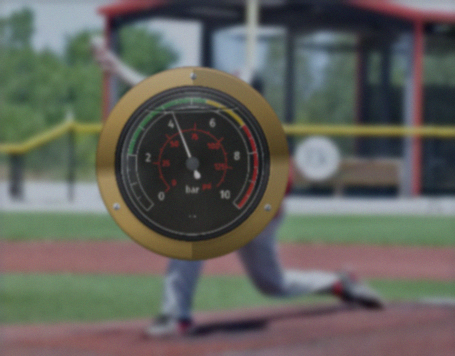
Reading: 4.25 bar
